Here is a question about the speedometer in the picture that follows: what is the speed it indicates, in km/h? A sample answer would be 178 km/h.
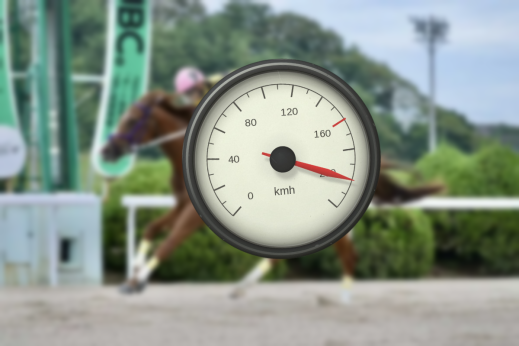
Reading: 200 km/h
